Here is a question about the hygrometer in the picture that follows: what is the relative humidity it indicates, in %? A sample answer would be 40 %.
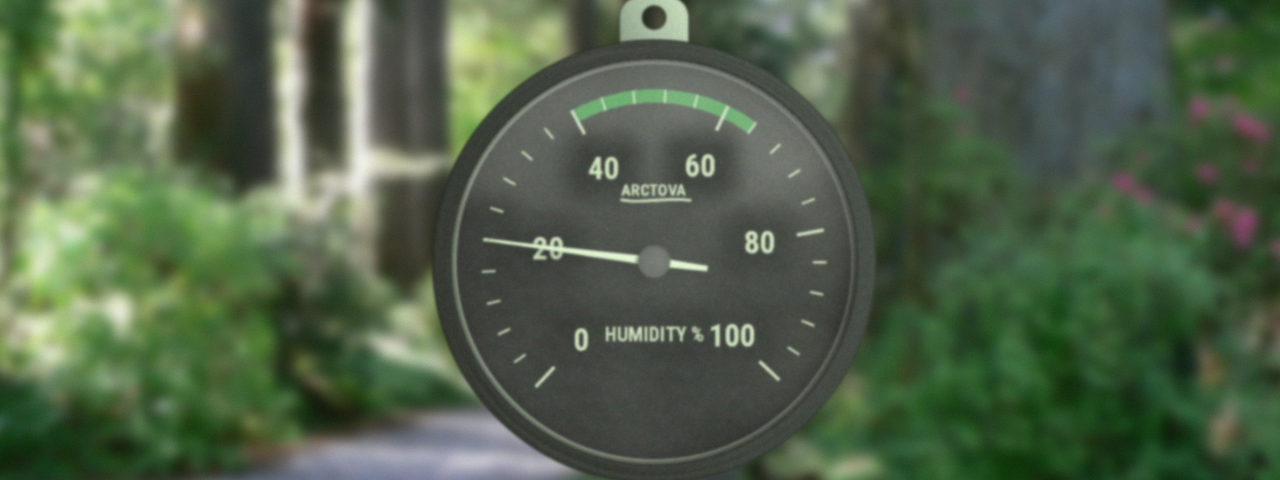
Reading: 20 %
